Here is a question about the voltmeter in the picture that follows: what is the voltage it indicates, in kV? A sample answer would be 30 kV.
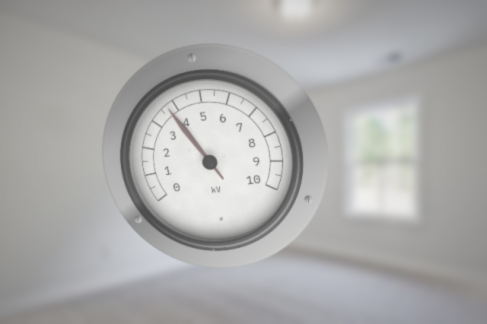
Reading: 3.75 kV
